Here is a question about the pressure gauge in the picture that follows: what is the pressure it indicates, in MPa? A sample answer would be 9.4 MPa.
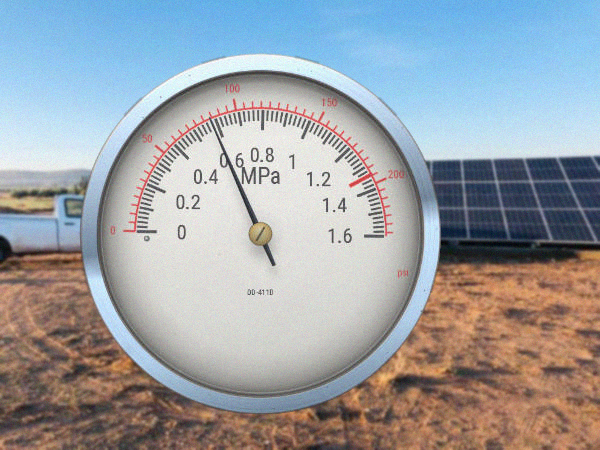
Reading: 0.58 MPa
